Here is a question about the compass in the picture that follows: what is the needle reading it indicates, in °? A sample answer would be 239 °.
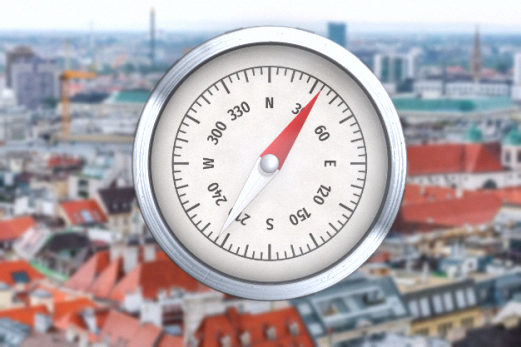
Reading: 35 °
